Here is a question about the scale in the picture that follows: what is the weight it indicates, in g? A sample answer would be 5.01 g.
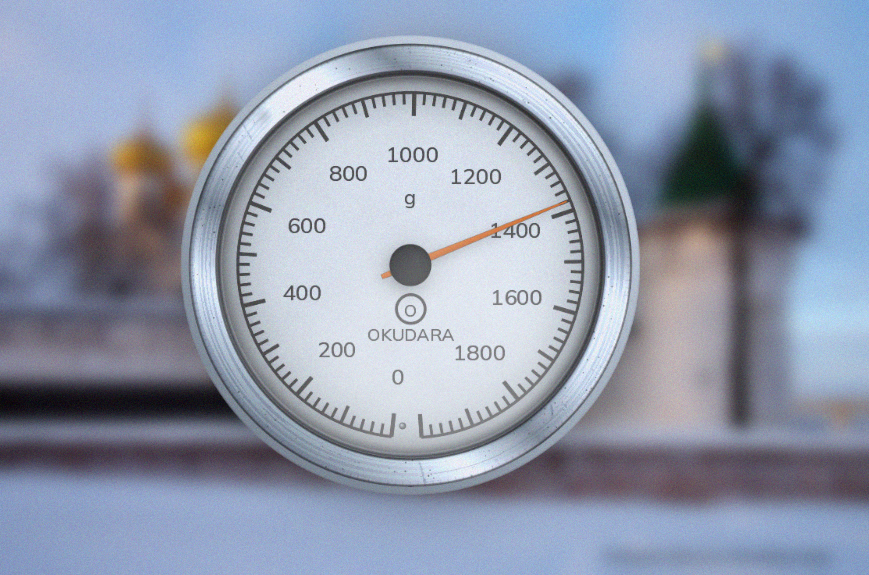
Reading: 1380 g
